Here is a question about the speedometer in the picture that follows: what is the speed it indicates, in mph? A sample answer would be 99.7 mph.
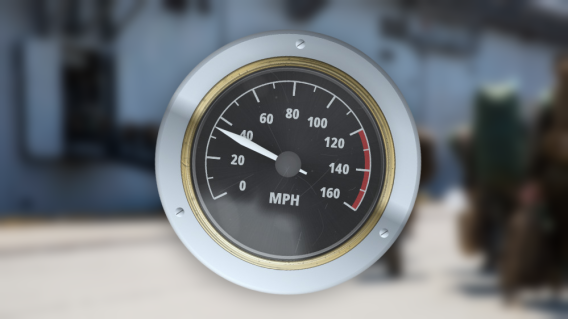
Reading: 35 mph
